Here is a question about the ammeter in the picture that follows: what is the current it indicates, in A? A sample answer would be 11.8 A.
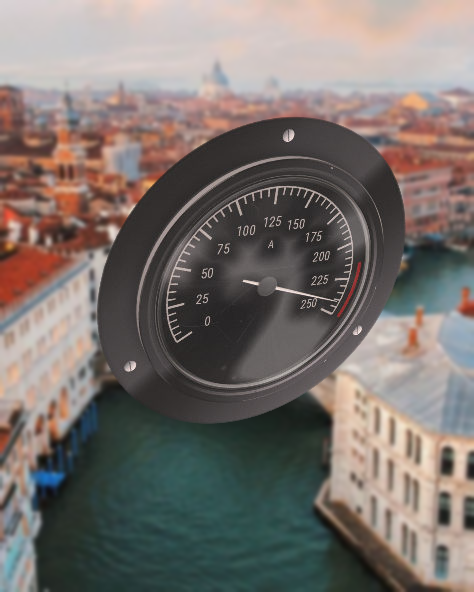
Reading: 240 A
